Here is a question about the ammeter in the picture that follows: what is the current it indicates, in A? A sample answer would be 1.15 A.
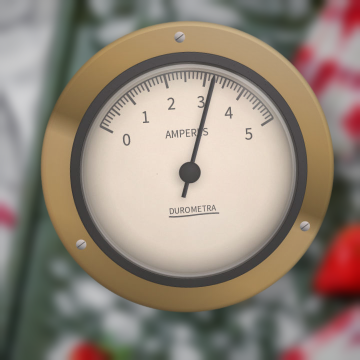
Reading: 3.2 A
